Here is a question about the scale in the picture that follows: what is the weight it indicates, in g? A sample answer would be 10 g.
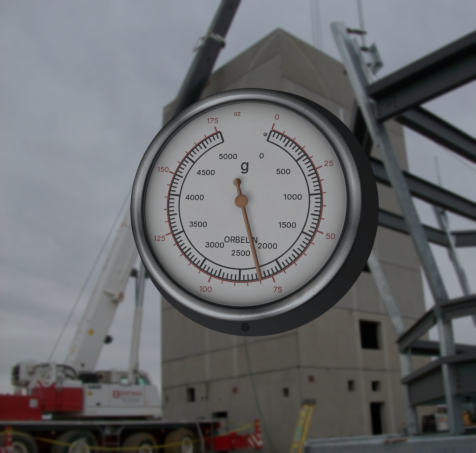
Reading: 2250 g
